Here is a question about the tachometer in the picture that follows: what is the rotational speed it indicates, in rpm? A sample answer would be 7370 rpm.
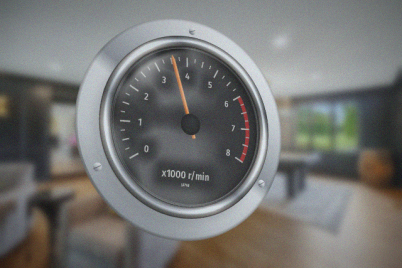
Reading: 3500 rpm
